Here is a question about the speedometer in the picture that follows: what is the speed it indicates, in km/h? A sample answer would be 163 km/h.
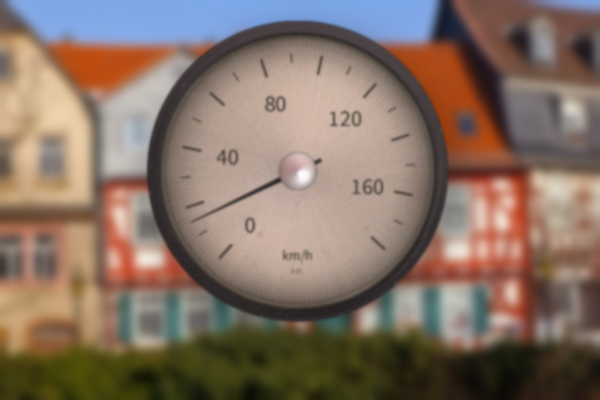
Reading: 15 km/h
